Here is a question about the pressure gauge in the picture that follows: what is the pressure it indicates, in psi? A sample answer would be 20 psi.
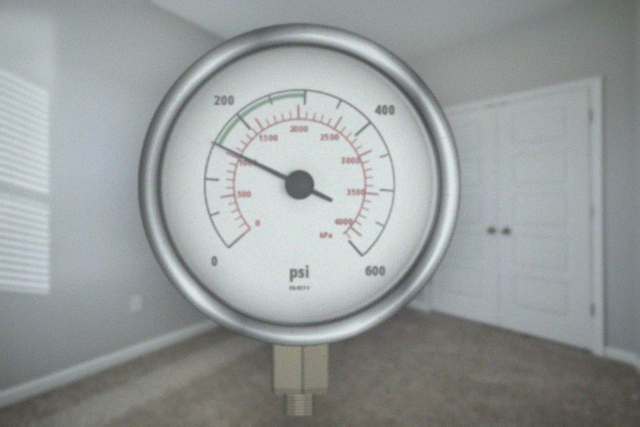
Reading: 150 psi
